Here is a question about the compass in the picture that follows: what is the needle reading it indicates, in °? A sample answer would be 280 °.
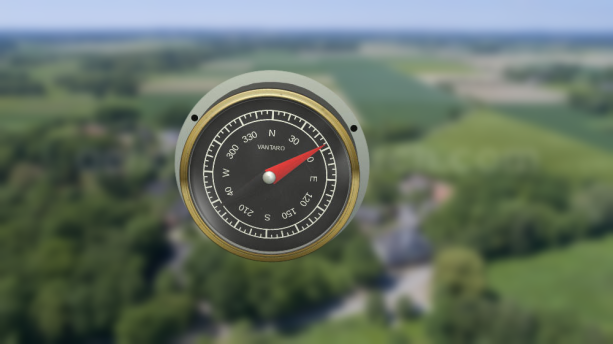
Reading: 55 °
